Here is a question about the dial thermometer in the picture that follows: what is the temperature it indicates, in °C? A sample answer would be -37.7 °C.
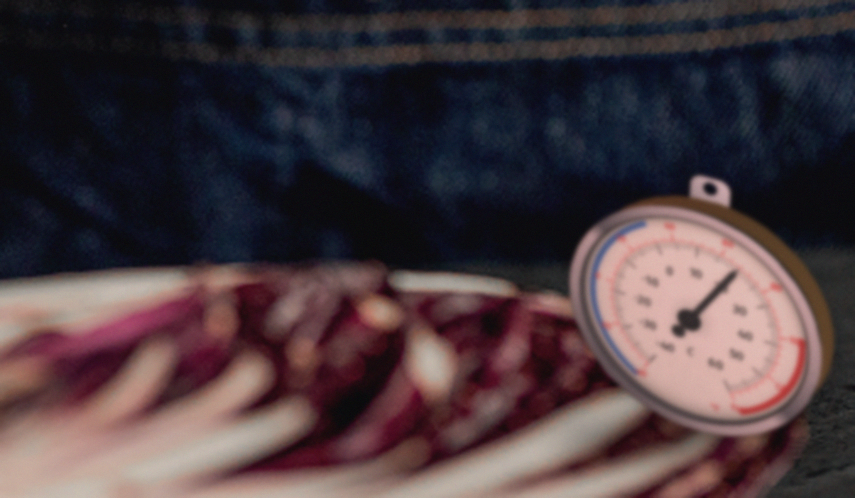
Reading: 20 °C
